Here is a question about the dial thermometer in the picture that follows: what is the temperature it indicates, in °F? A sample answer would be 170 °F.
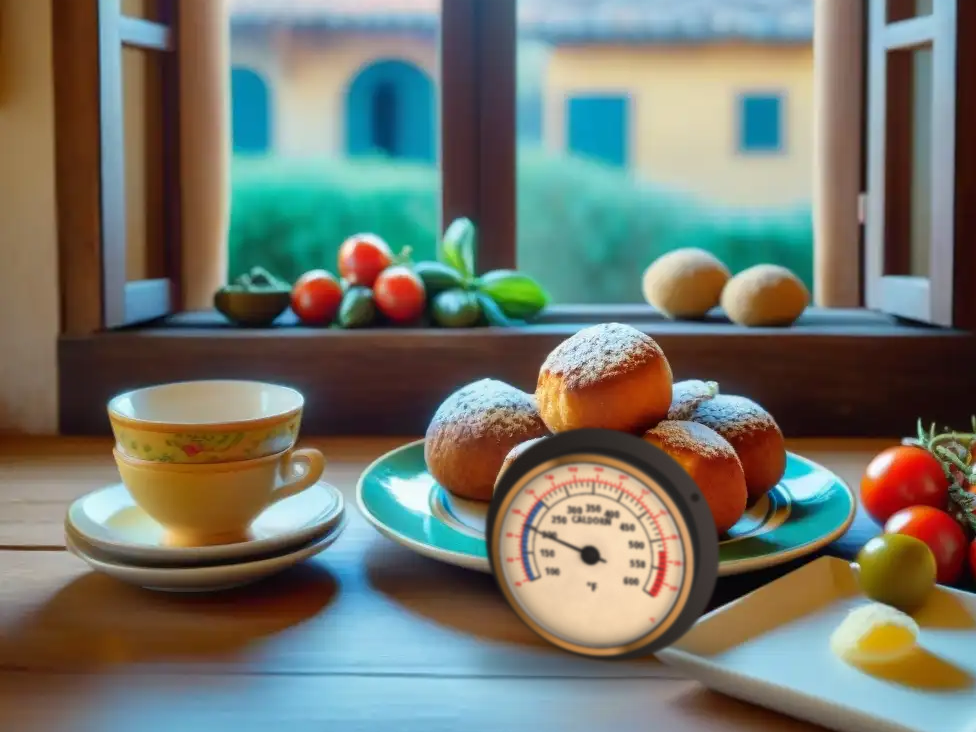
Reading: 200 °F
